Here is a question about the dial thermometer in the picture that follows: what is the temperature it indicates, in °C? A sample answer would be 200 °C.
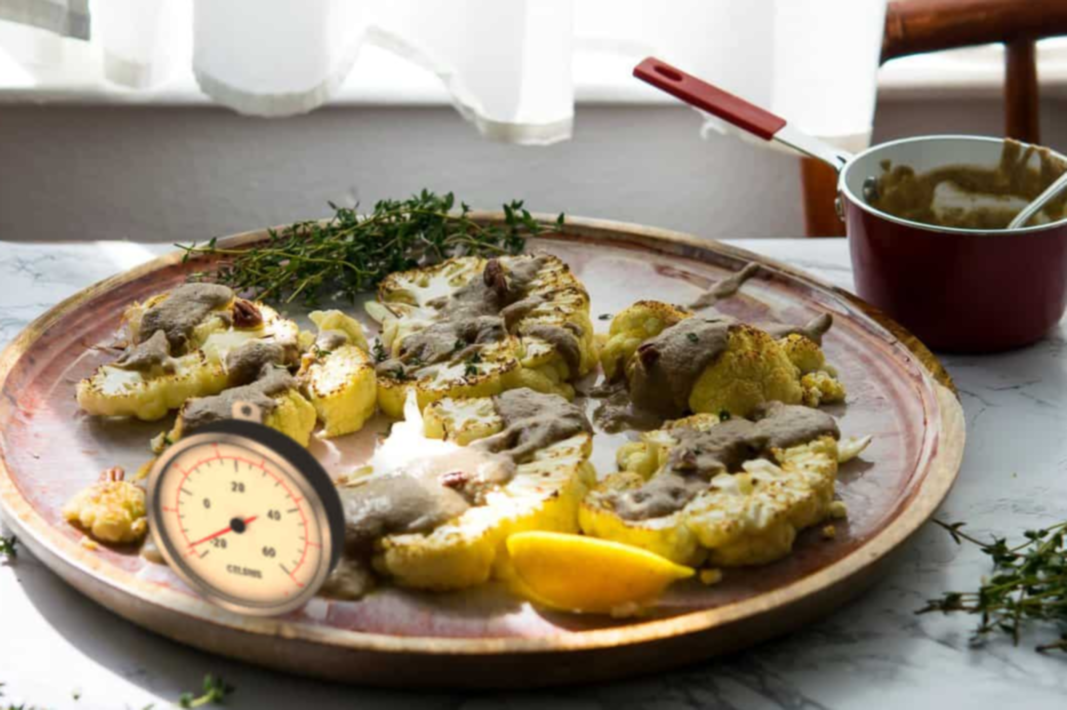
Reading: -16 °C
